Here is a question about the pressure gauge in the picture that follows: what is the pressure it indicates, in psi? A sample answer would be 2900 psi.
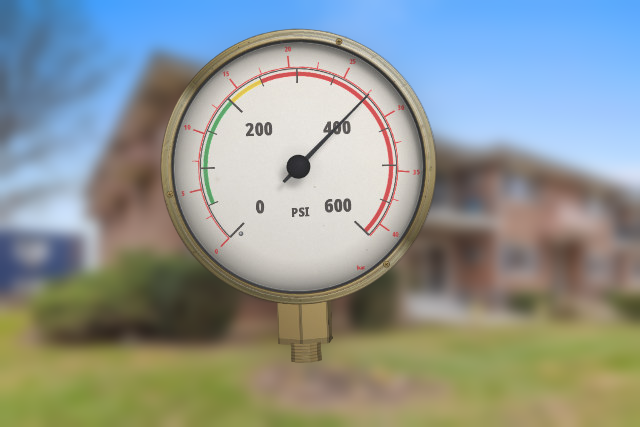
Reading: 400 psi
